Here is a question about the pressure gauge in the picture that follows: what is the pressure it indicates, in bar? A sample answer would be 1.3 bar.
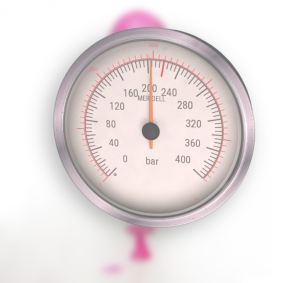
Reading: 205 bar
